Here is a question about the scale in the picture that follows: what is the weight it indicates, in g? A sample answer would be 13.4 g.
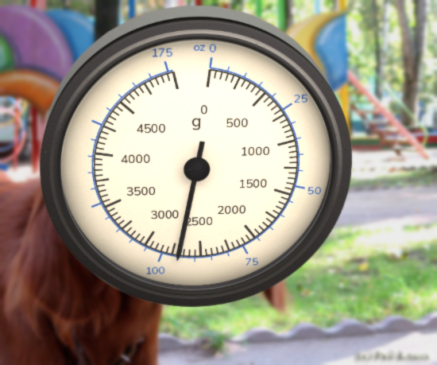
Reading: 2700 g
